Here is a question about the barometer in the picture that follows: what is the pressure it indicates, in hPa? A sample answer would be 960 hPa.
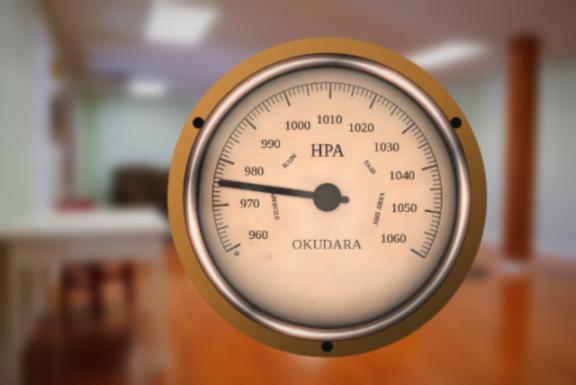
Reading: 975 hPa
